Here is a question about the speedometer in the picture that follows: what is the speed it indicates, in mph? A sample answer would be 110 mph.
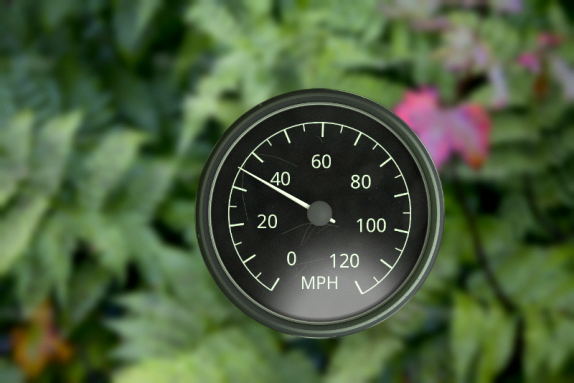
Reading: 35 mph
